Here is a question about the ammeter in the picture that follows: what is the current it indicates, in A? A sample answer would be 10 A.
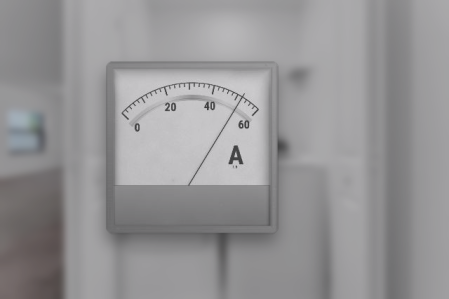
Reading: 52 A
